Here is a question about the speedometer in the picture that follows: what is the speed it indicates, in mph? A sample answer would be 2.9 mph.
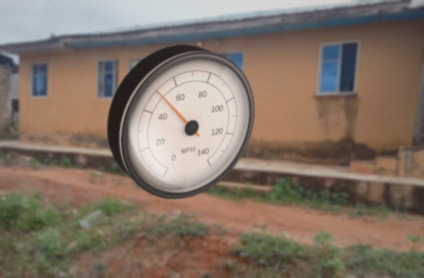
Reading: 50 mph
